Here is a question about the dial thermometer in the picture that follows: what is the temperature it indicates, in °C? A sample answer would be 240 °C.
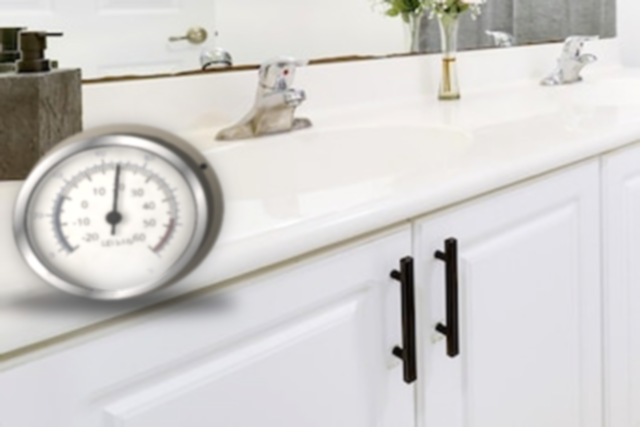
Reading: 20 °C
